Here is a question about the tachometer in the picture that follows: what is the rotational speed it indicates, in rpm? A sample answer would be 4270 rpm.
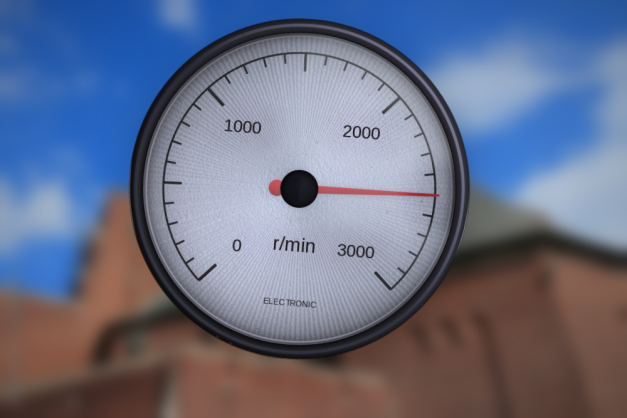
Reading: 2500 rpm
